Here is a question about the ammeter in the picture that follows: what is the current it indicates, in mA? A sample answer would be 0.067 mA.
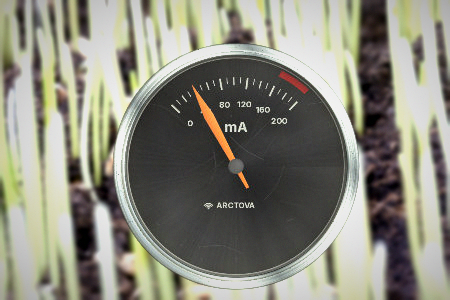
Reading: 40 mA
